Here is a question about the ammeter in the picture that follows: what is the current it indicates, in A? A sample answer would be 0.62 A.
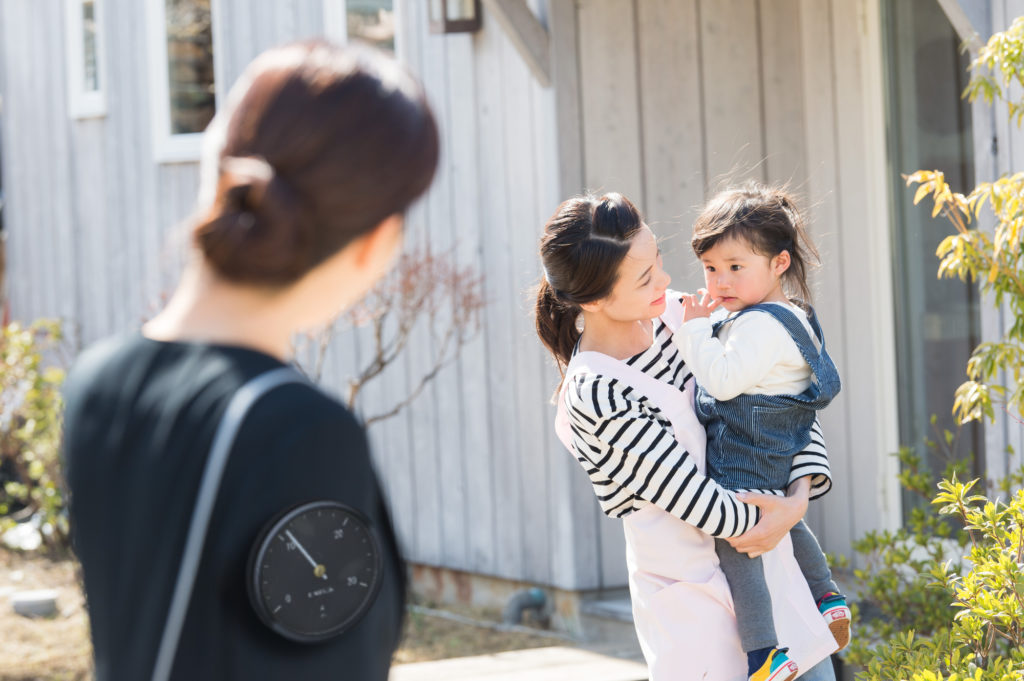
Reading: 11 A
